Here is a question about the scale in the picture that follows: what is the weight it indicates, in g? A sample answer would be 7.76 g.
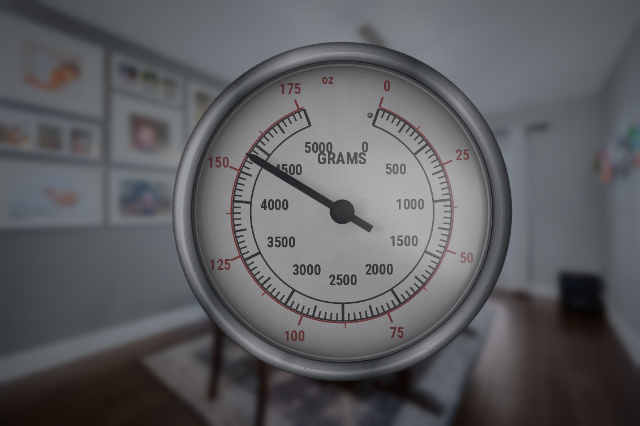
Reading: 4400 g
